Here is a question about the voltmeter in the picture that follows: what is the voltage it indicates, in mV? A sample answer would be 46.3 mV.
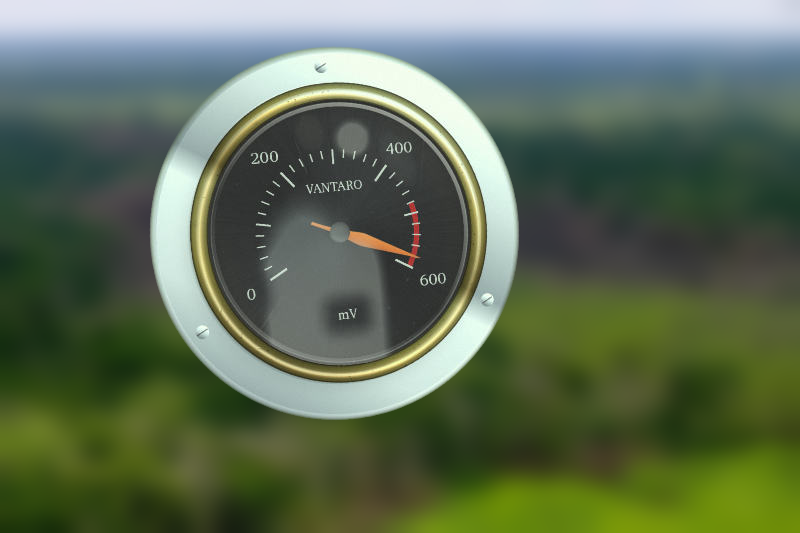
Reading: 580 mV
